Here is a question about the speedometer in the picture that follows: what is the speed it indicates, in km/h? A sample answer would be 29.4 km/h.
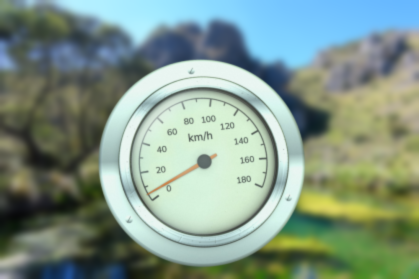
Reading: 5 km/h
